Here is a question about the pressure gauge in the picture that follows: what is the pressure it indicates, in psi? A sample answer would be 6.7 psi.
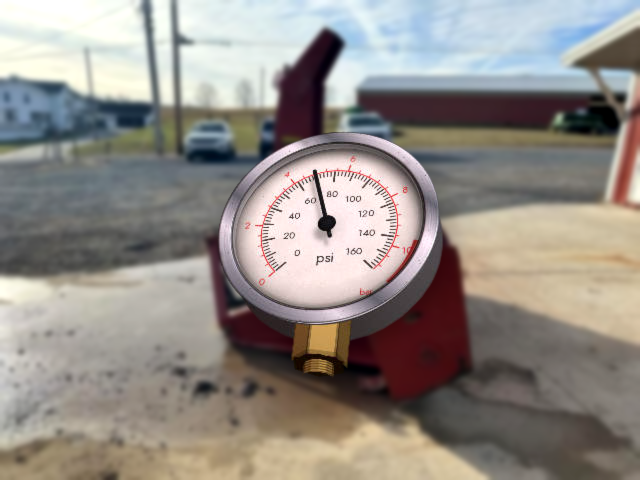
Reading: 70 psi
